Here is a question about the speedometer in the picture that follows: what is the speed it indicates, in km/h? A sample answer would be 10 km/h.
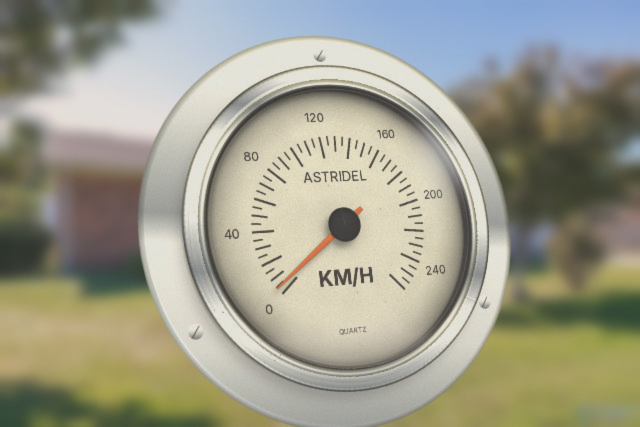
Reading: 5 km/h
